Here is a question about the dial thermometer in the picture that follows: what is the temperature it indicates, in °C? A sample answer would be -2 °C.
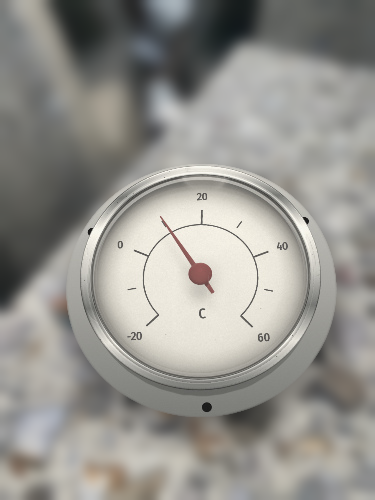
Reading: 10 °C
